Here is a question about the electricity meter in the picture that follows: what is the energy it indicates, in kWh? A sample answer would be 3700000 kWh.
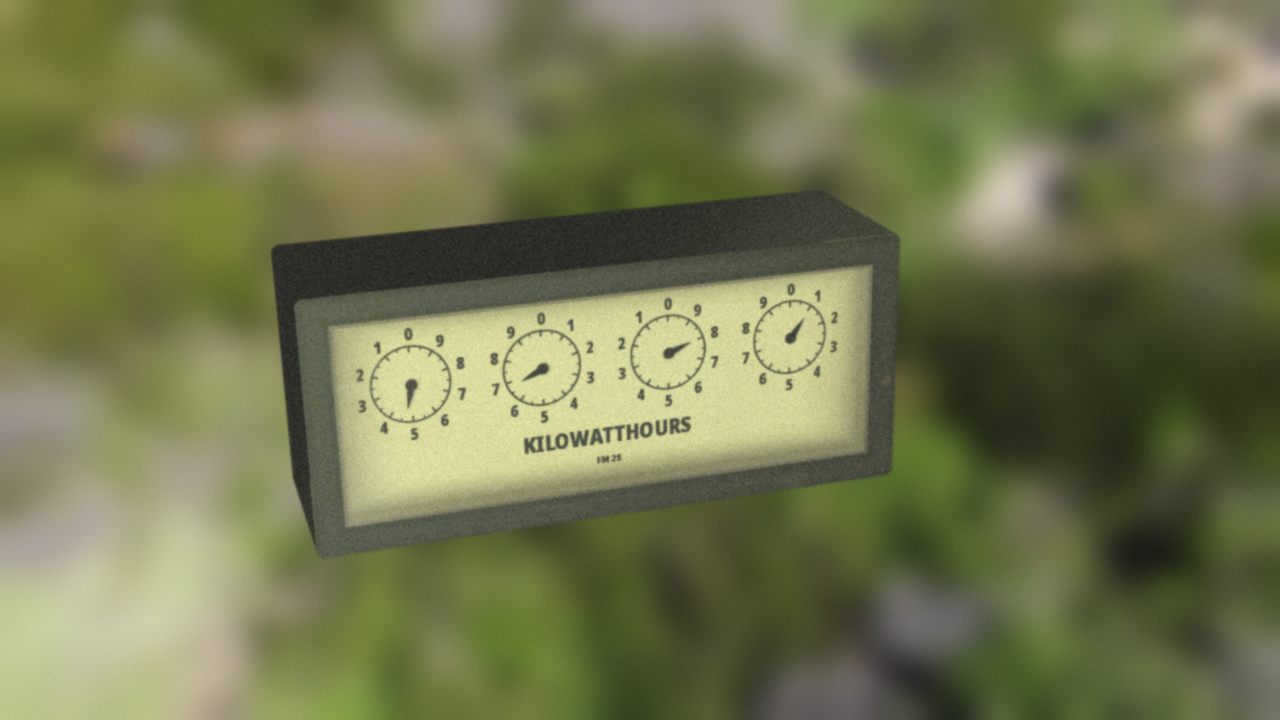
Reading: 4681 kWh
